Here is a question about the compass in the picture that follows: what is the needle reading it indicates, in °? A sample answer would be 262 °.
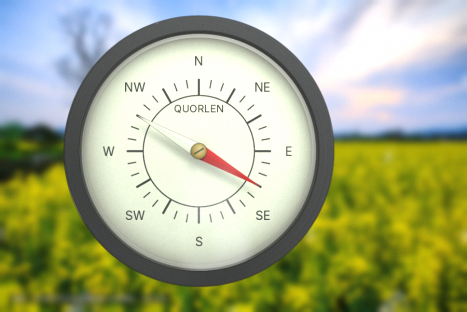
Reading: 120 °
